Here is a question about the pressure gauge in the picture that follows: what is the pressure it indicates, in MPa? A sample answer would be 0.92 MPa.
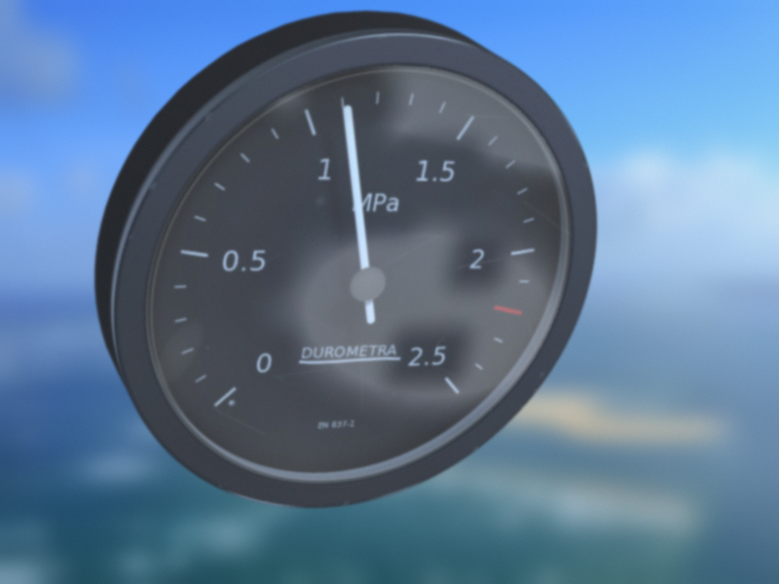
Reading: 1.1 MPa
